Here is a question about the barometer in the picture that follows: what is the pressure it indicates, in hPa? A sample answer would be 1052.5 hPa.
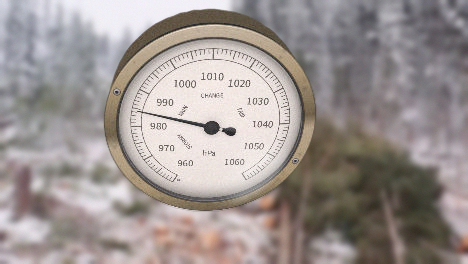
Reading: 985 hPa
